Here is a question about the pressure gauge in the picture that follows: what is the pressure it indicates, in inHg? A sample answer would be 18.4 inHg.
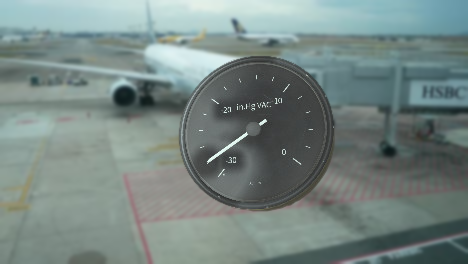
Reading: -28 inHg
